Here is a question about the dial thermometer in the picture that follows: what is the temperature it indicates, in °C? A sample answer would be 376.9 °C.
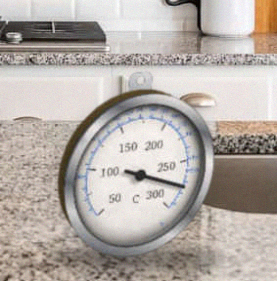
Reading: 275 °C
